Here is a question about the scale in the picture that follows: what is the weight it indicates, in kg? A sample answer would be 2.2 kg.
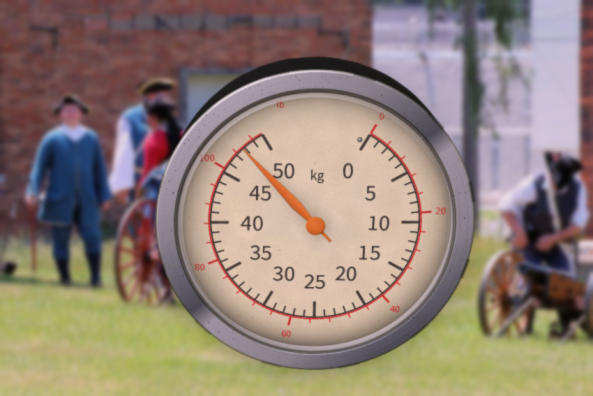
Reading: 48 kg
